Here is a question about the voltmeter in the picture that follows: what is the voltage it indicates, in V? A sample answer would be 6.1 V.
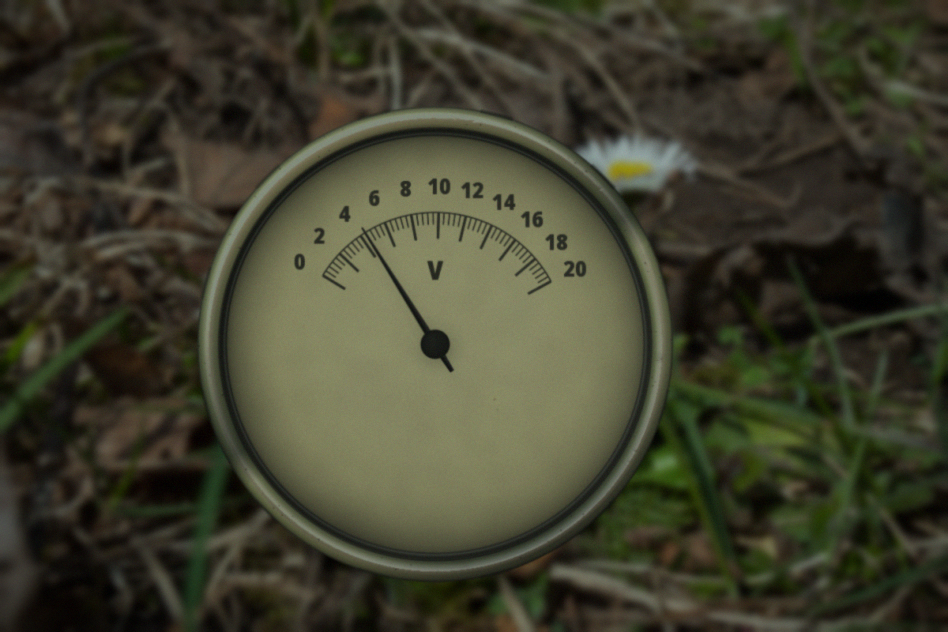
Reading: 4.4 V
